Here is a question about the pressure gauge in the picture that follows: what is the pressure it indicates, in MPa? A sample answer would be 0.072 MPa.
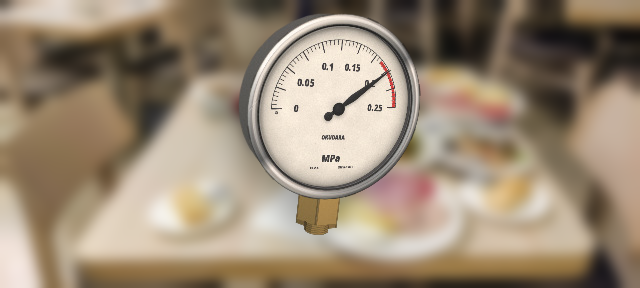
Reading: 0.2 MPa
